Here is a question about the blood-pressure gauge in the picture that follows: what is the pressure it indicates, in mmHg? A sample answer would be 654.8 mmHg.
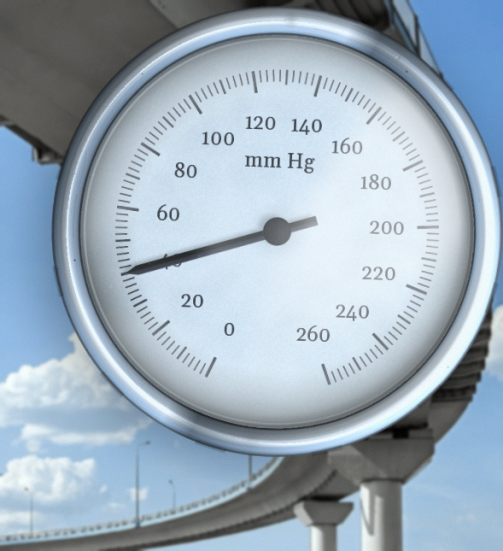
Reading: 40 mmHg
